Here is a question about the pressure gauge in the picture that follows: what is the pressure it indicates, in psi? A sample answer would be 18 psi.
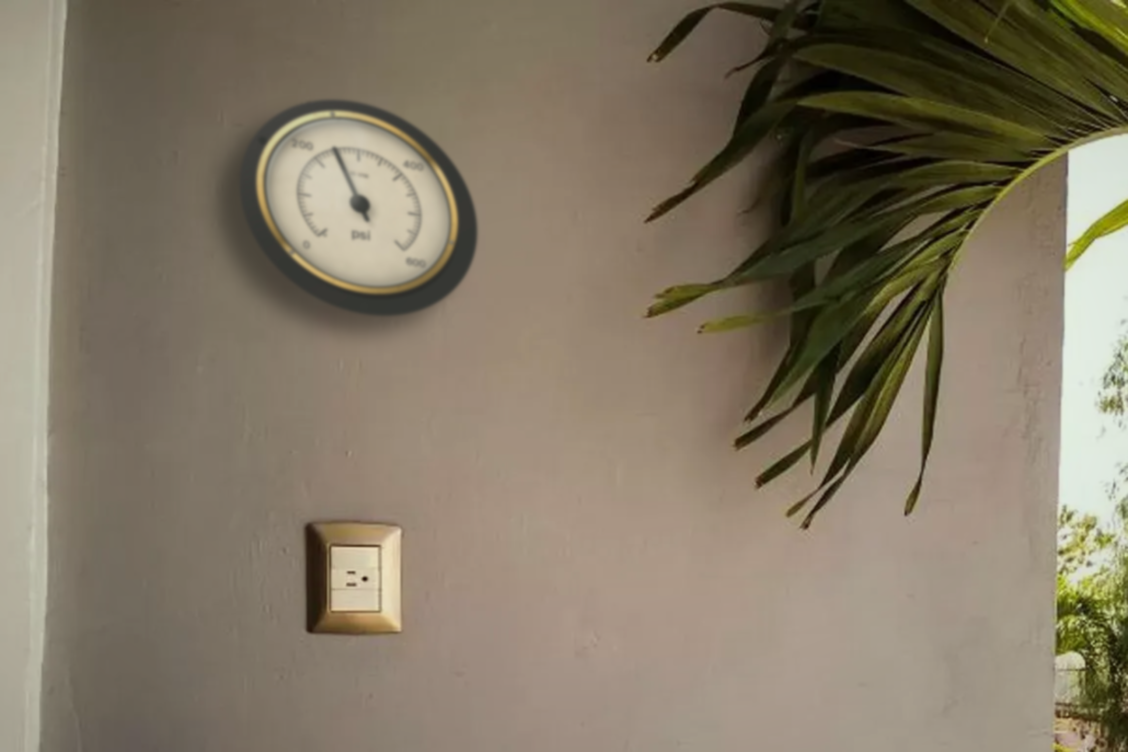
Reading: 250 psi
